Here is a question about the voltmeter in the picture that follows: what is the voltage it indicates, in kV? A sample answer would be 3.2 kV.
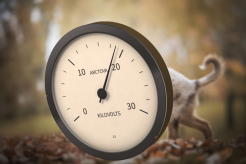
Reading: 19 kV
